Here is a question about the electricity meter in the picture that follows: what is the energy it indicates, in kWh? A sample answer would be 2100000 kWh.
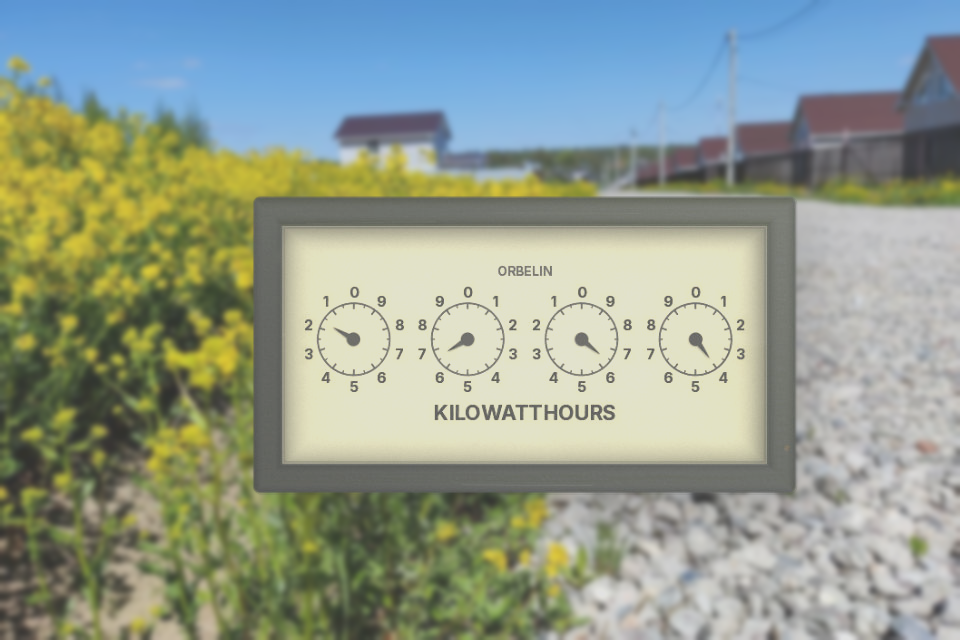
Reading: 1664 kWh
